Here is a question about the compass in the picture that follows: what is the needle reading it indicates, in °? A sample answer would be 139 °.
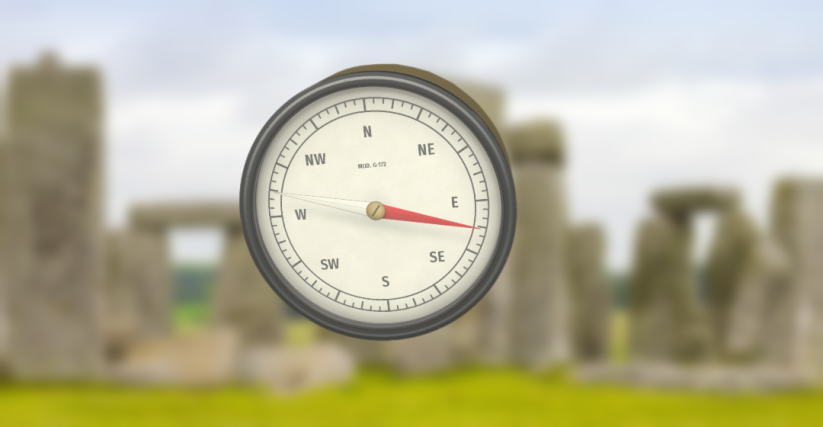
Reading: 105 °
